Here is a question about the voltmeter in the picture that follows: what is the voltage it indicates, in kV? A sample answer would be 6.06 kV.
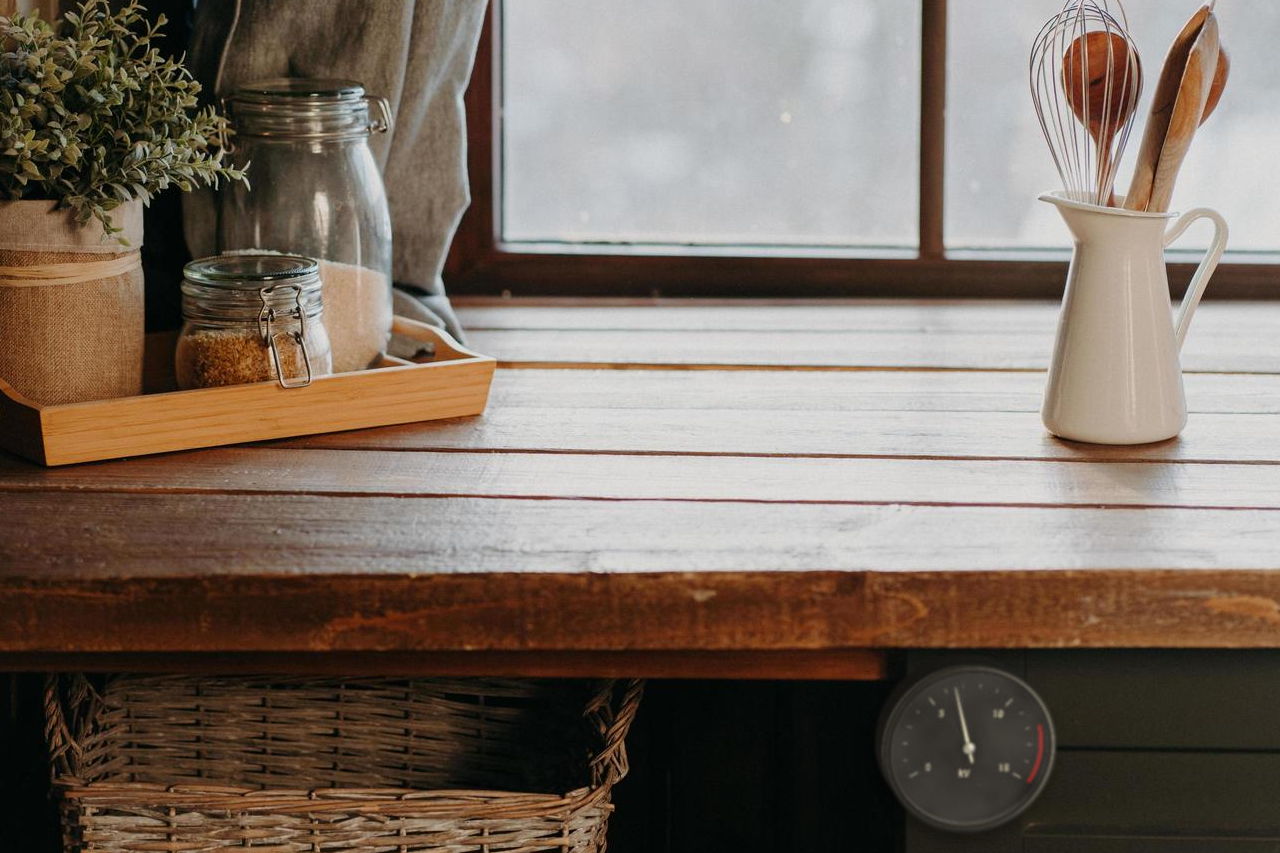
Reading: 6.5 kV
